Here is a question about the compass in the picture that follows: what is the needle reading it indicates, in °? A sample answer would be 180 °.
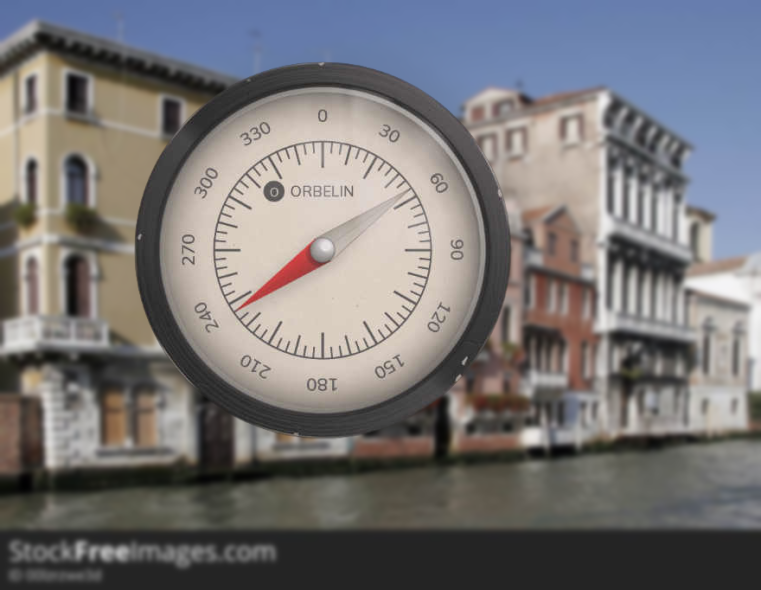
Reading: 235 °
